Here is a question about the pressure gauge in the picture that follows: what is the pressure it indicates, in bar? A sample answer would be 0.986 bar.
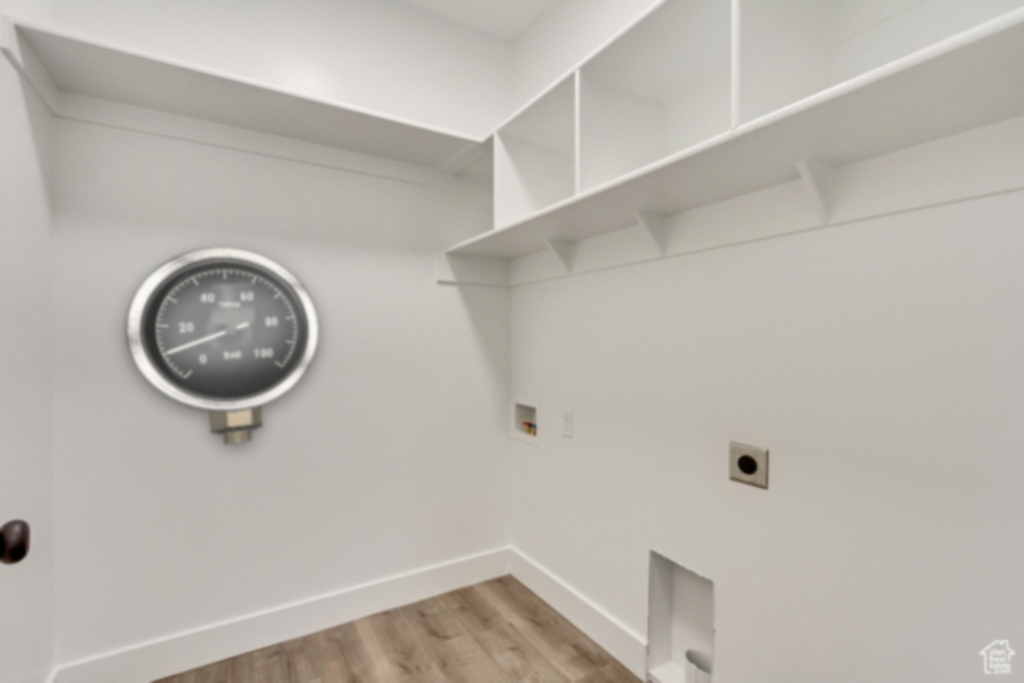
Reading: 10 bar
